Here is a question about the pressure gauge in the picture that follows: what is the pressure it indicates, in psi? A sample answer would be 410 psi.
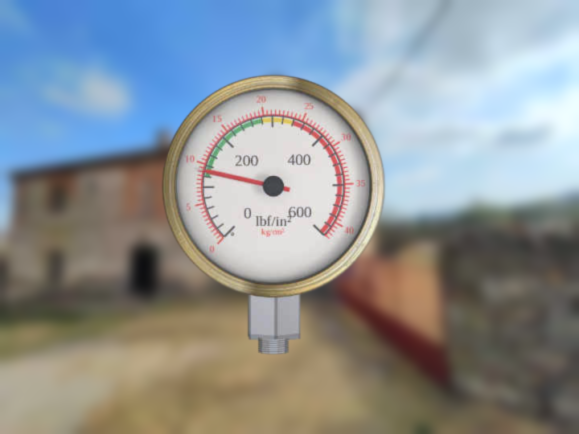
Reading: 130 psi
